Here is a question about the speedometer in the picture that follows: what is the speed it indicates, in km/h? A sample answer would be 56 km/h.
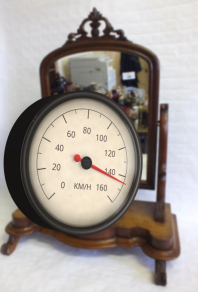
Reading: 145 km/h
